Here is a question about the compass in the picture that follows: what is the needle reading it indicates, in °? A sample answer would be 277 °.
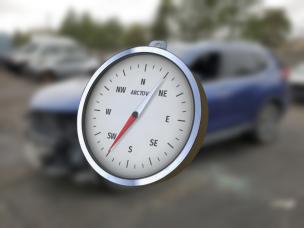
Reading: 210 °
